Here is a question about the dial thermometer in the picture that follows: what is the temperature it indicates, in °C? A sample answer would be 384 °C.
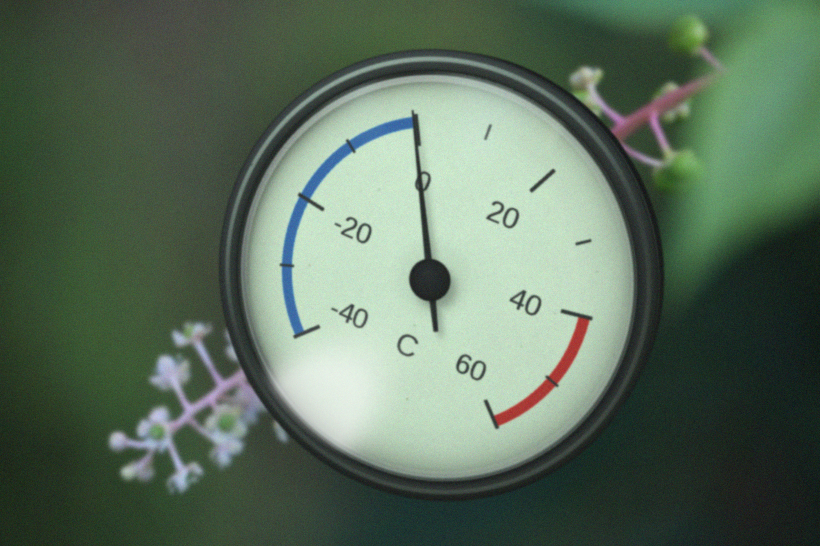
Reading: 0 °C
